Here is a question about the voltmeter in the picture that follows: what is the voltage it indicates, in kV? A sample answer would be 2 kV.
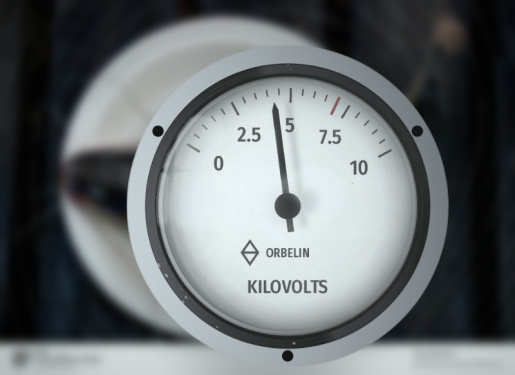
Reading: 4.25 kV
